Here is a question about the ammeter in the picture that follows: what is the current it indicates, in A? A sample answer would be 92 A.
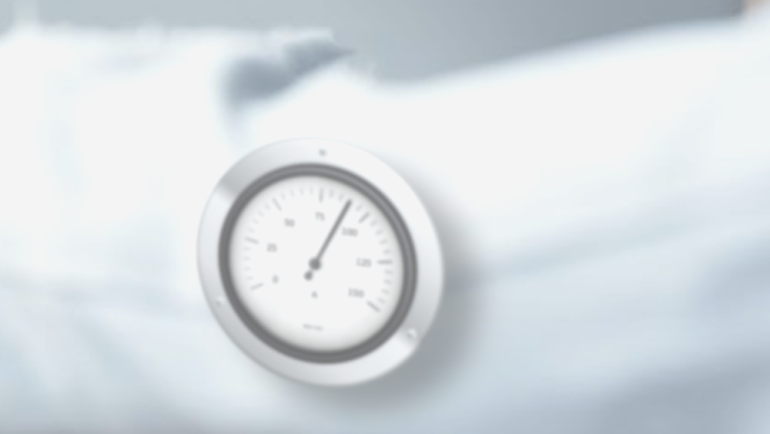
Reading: 90 A
